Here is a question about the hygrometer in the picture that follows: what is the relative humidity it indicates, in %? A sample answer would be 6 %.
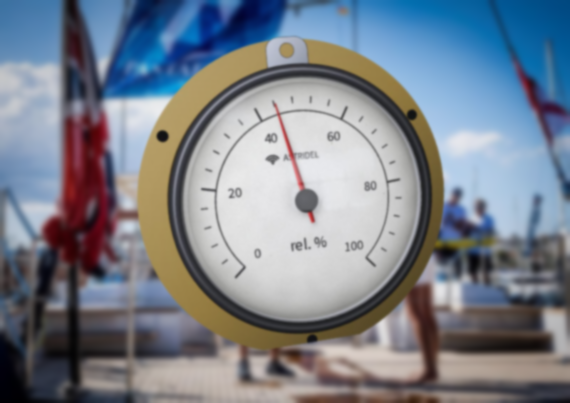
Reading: 44 %
